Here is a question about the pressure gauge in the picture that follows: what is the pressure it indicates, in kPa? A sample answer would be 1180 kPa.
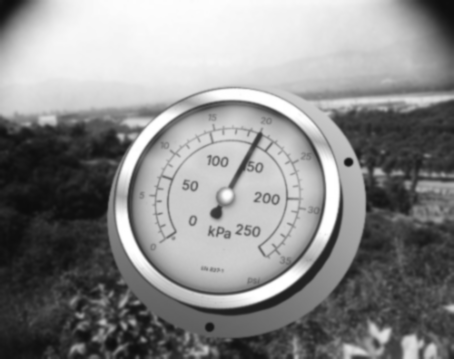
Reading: 140 kPa
